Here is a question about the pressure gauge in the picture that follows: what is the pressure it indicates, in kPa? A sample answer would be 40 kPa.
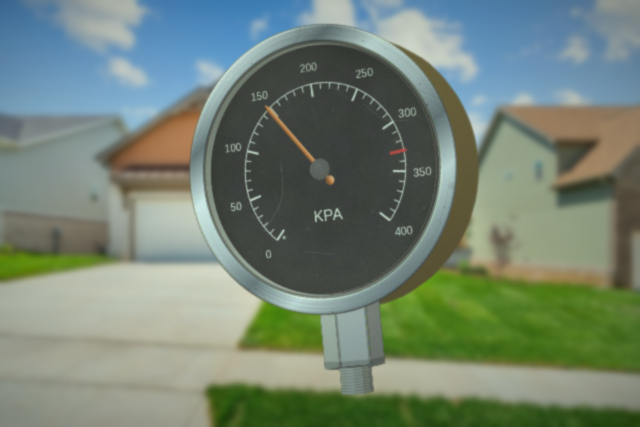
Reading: 150 kPa
